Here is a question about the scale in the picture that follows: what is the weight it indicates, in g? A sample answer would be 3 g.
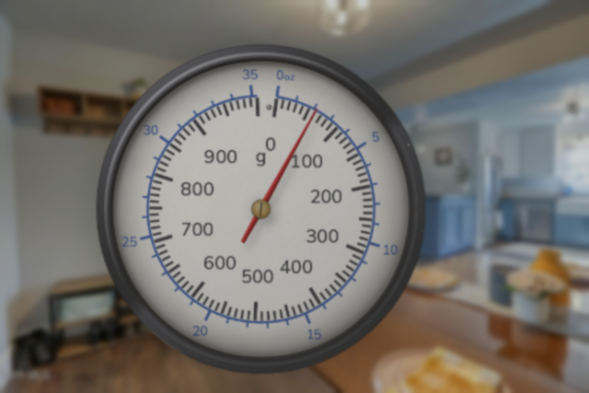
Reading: 60 g
